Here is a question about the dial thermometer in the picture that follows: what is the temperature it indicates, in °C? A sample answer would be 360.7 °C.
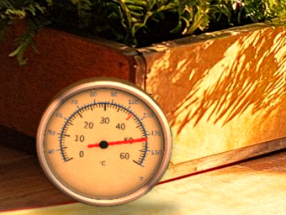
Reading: 50 °C
